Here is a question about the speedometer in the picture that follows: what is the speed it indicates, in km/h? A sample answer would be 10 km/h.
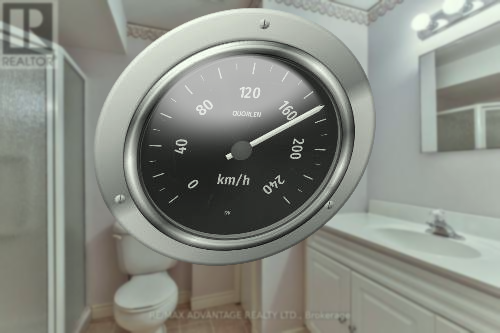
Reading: 170 km/h
